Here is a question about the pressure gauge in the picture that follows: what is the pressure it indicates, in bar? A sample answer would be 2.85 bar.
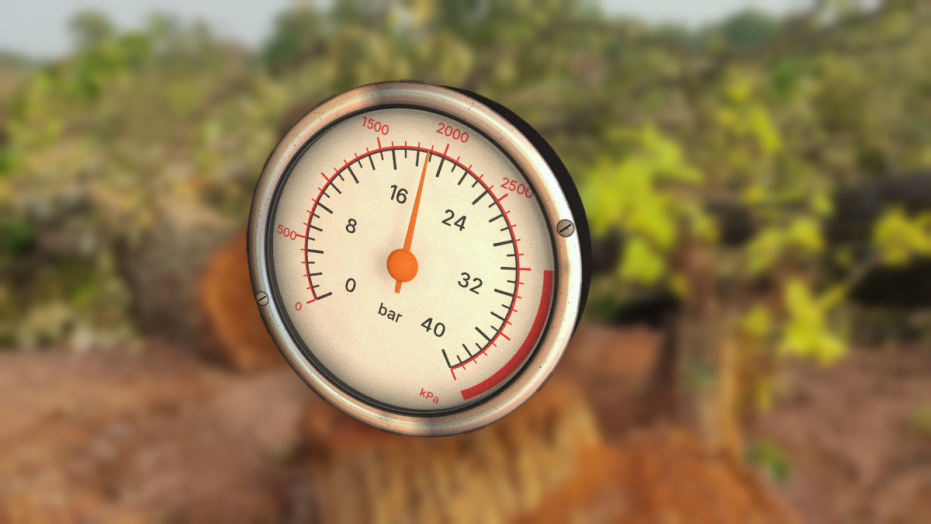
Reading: 19 bar
